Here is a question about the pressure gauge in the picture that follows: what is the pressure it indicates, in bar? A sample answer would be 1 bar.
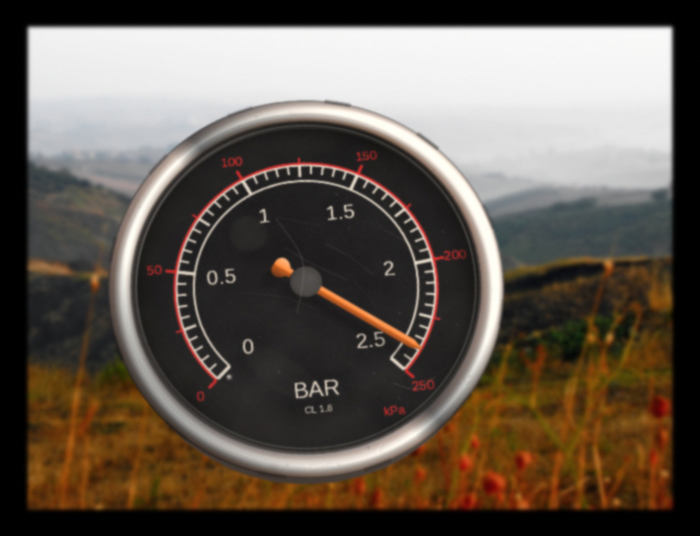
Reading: 2.4 bar
